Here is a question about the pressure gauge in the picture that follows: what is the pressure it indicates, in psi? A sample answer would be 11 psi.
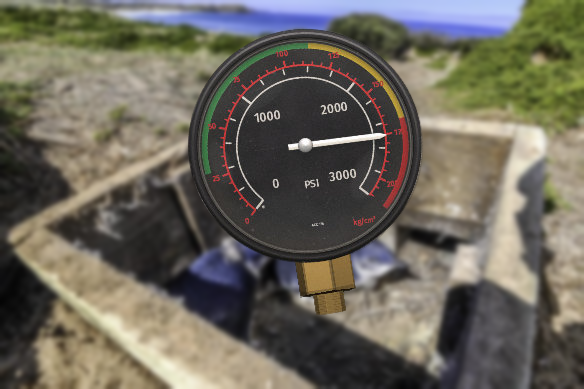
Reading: 2500 psi
